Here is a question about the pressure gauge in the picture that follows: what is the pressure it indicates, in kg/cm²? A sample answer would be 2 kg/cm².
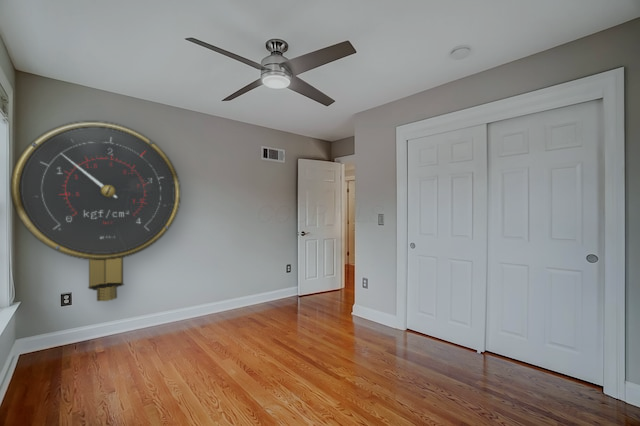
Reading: 1.25 kg/cm²
